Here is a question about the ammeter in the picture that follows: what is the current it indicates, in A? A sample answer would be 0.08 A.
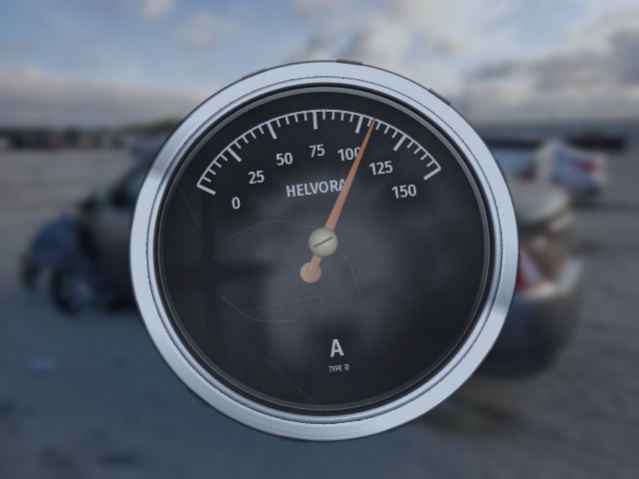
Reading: 107.5 A
